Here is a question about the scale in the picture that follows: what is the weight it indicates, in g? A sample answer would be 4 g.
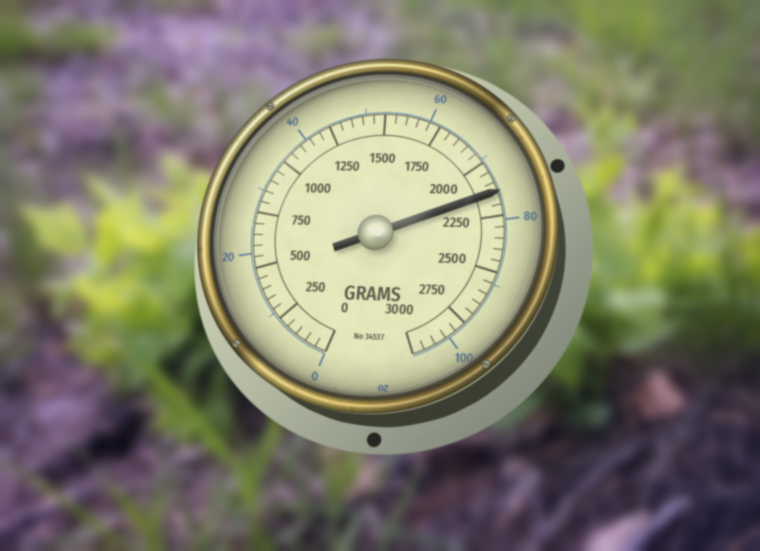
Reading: 2150 g
